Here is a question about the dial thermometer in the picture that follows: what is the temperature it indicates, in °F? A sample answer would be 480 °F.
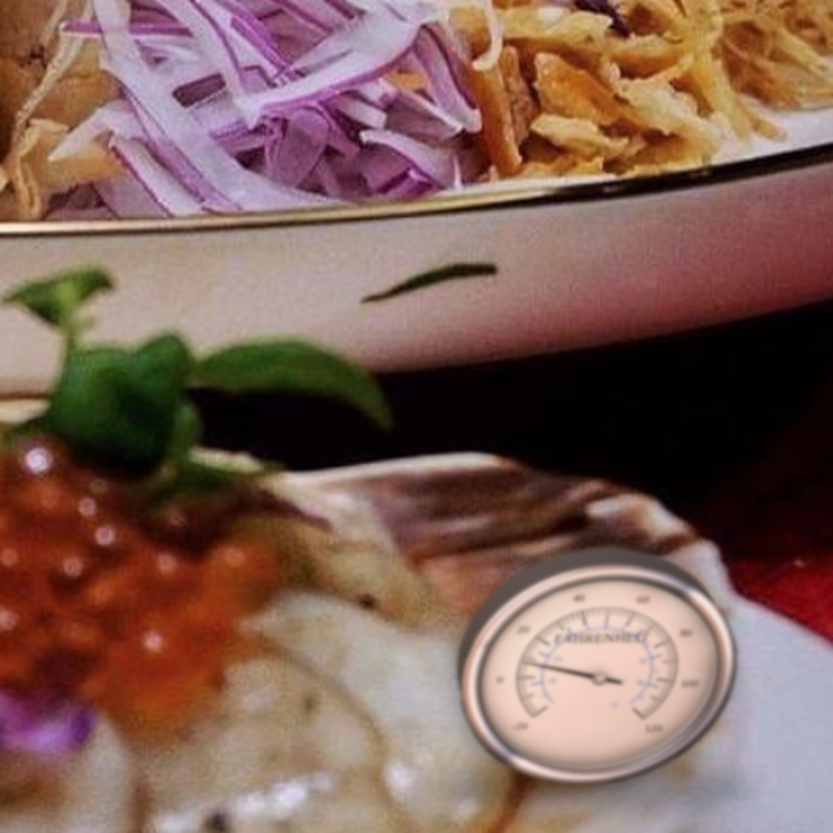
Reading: 10 °F
